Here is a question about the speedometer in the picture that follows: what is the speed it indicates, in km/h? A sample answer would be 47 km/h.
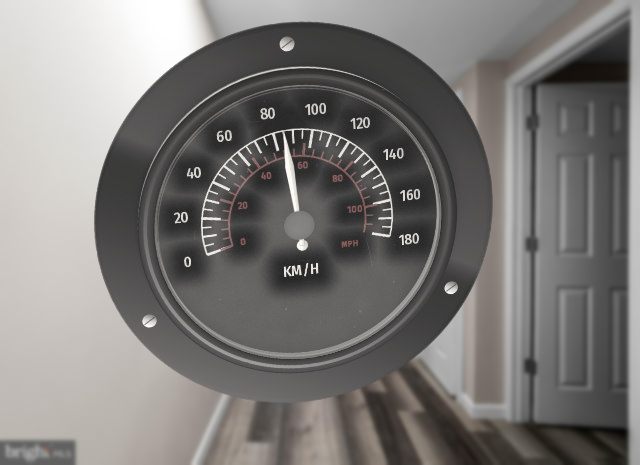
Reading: 85 km/h
